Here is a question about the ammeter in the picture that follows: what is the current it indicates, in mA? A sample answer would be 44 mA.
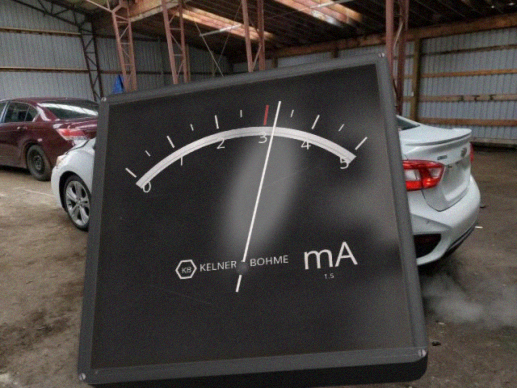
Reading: 3.25 mA
